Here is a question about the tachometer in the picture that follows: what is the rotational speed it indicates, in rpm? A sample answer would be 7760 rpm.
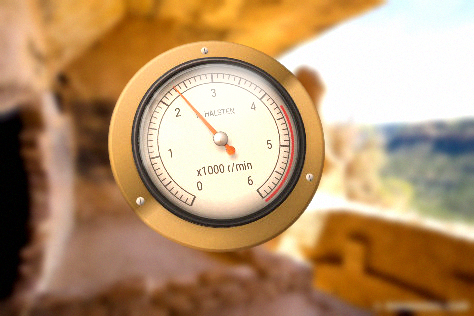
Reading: 2300 rpm
